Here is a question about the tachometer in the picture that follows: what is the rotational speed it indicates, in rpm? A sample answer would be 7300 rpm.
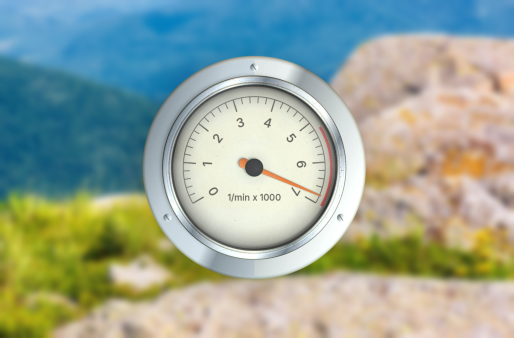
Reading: 6800 rpm
